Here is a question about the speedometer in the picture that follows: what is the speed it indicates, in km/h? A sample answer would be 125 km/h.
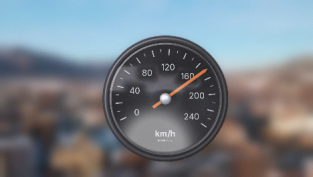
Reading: 170 km/h
